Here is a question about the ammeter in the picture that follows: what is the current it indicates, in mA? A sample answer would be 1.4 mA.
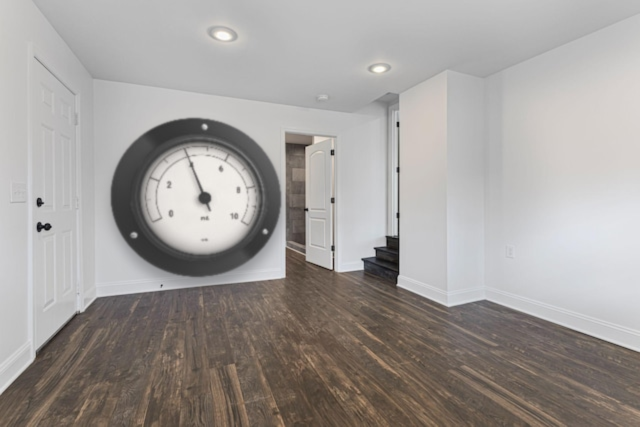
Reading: 4 mA
